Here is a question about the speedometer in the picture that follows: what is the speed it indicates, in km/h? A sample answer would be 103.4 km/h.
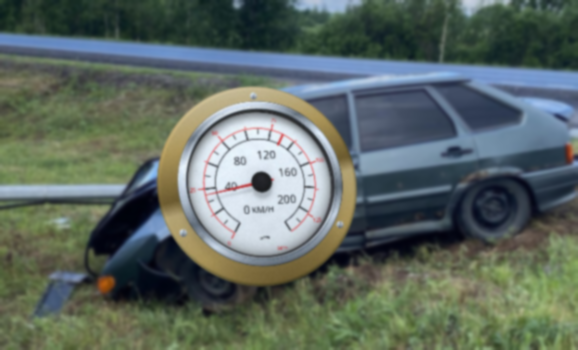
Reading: 35 km/h
